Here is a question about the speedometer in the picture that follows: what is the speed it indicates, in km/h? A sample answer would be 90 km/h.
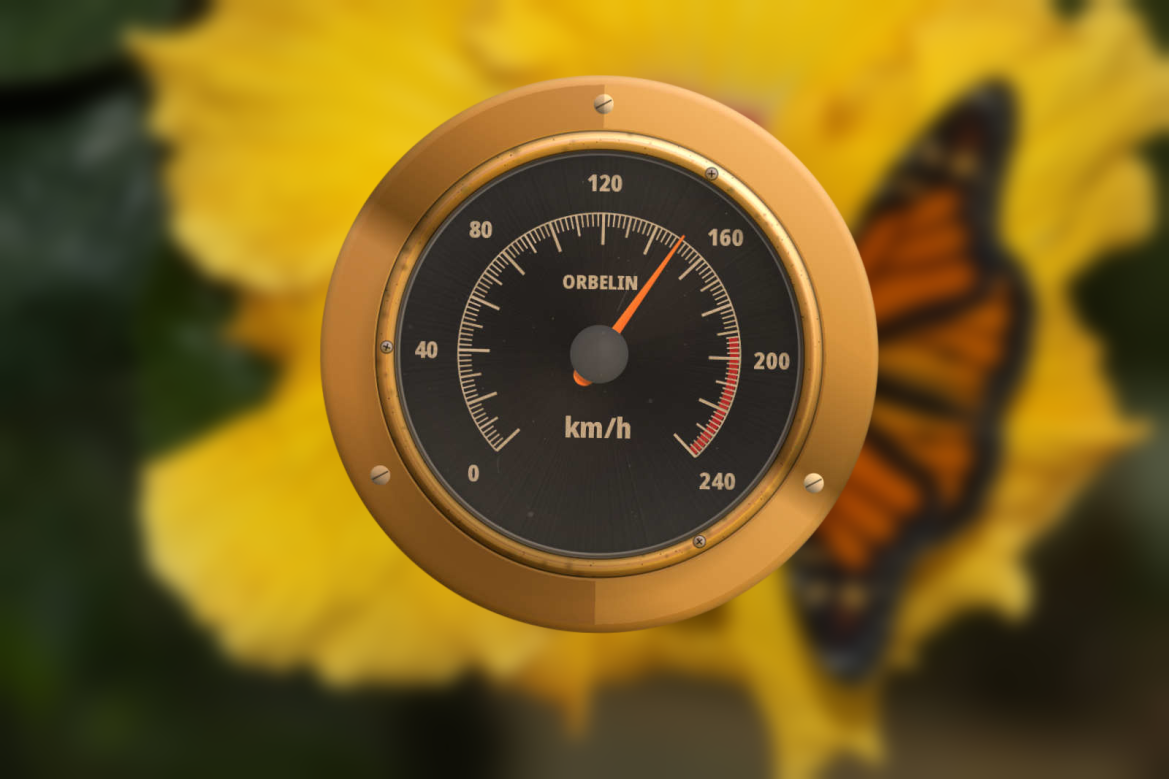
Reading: 150 km/h
